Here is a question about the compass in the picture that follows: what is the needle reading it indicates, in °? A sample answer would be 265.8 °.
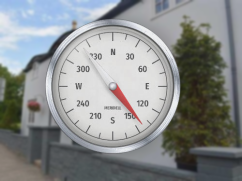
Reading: 142.5 °
